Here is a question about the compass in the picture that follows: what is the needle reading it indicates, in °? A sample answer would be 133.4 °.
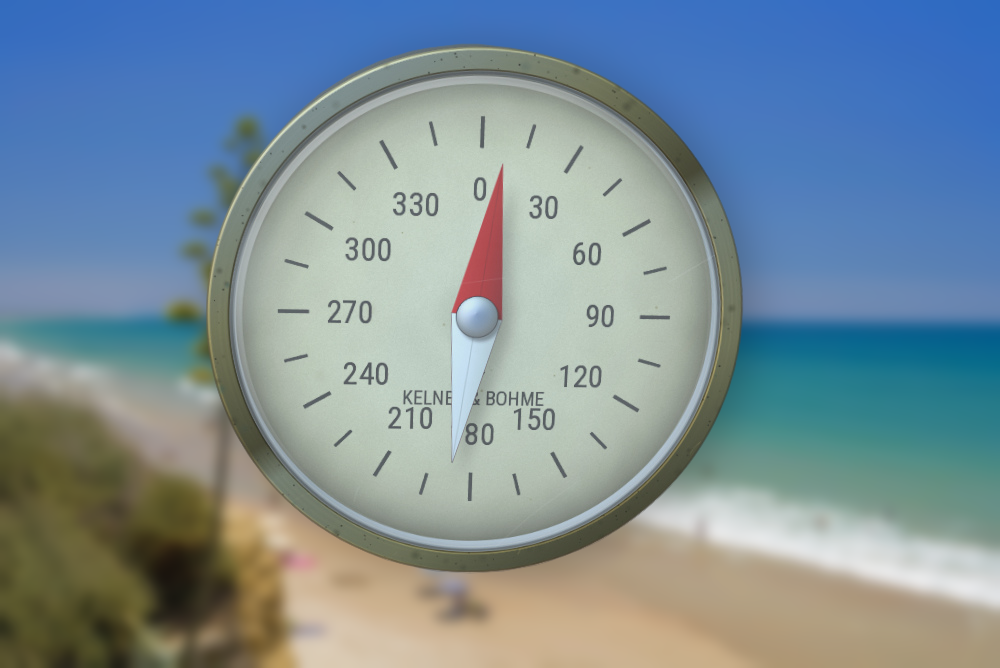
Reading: 7.5 °
